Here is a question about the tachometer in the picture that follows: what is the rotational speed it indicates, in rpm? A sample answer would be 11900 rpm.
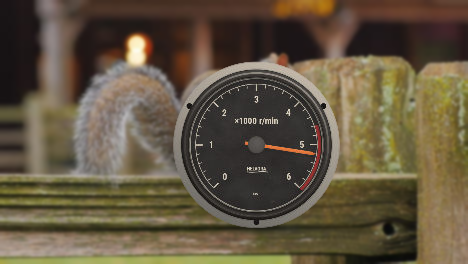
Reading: 5200 rpm
